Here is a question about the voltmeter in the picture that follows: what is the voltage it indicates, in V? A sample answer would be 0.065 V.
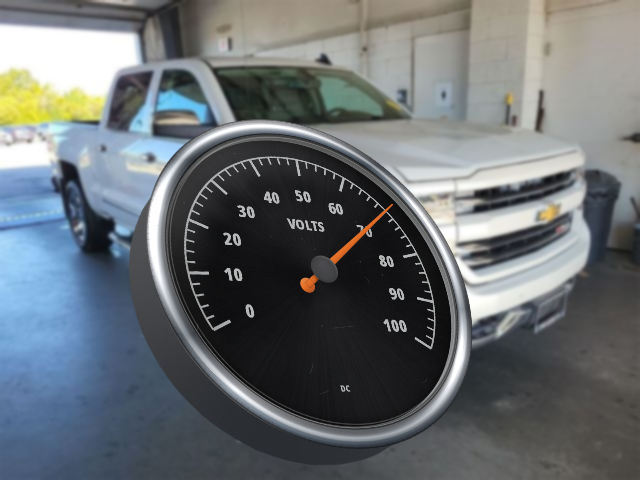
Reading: 70 V
